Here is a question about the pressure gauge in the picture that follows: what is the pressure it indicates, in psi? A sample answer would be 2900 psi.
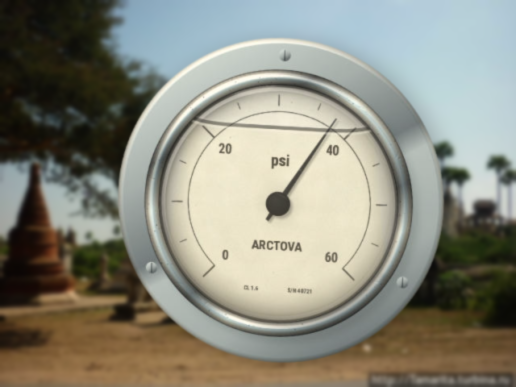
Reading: 37.5 psi
